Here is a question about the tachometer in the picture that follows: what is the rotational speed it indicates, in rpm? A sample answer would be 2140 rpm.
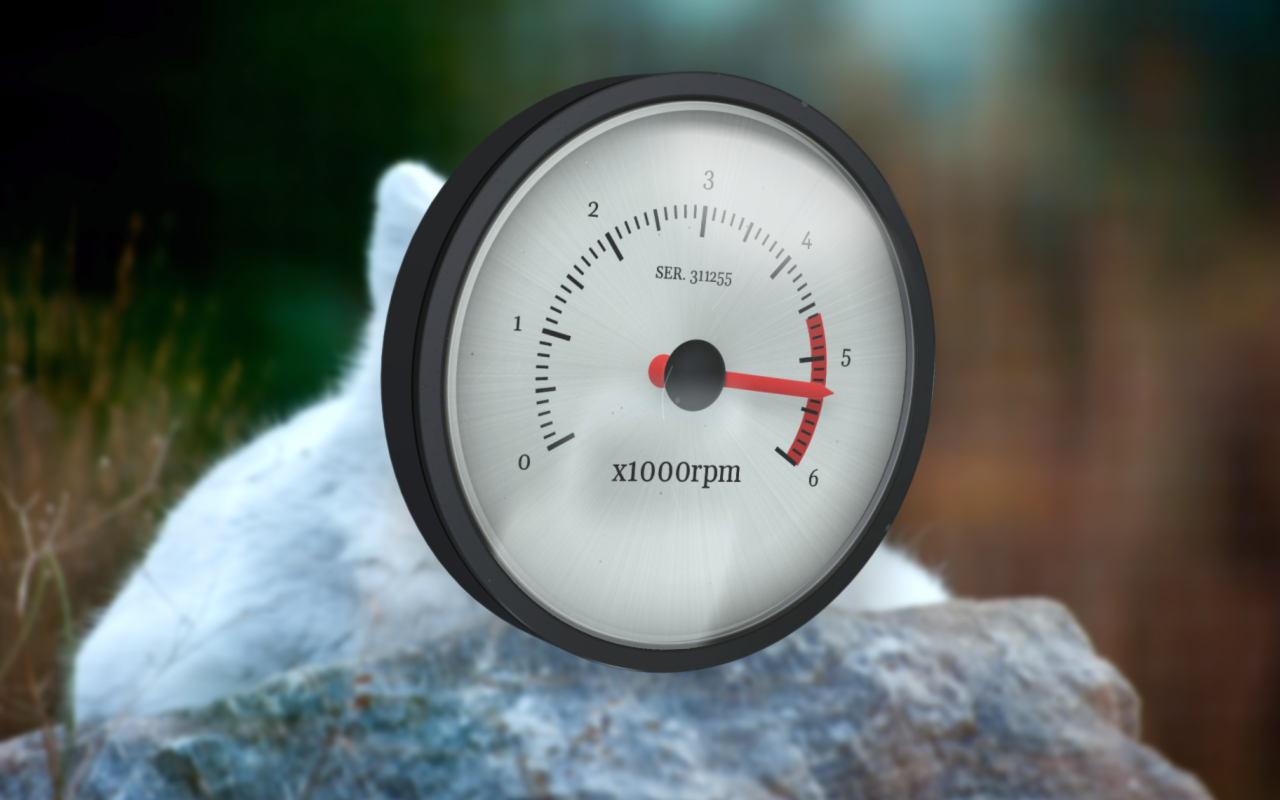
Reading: 5300 rpm
